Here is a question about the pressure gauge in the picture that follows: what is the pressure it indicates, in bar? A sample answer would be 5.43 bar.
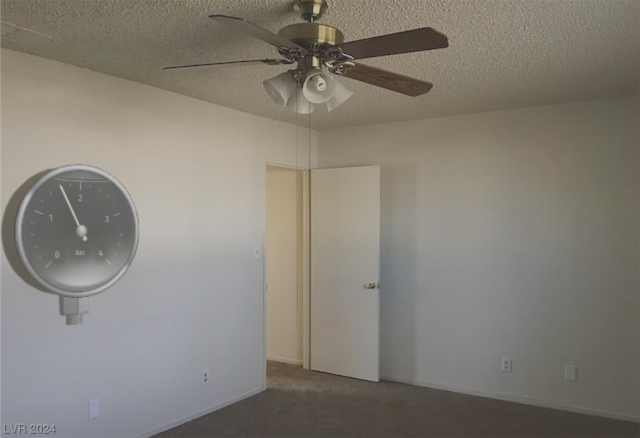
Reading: 1.6 bar
